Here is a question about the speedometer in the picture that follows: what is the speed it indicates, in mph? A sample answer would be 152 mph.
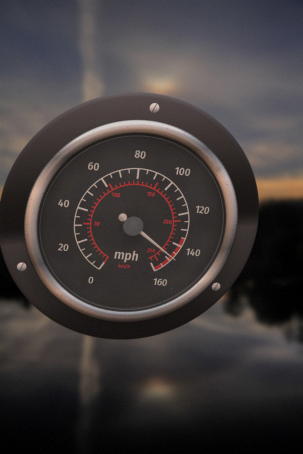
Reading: 147.5 mph
